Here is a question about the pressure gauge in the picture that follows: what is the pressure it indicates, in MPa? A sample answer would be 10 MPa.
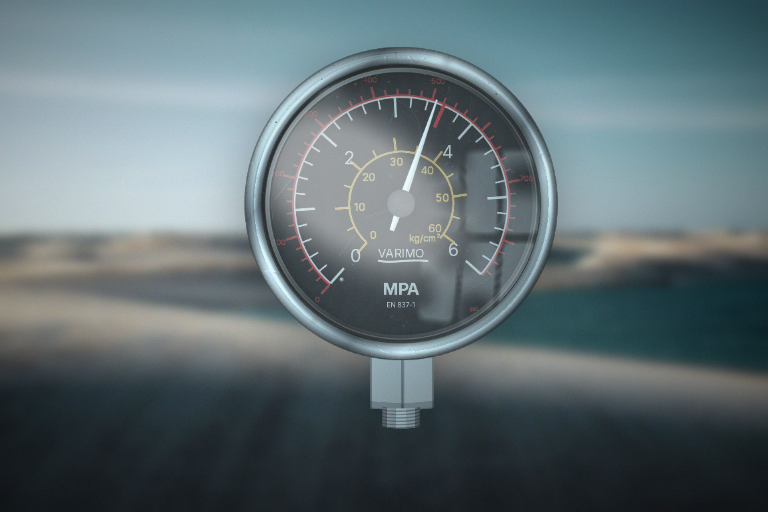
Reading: 3.5 MPa
